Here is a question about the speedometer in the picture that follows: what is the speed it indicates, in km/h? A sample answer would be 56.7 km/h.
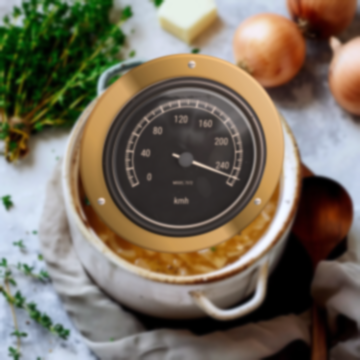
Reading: 250 km/h
